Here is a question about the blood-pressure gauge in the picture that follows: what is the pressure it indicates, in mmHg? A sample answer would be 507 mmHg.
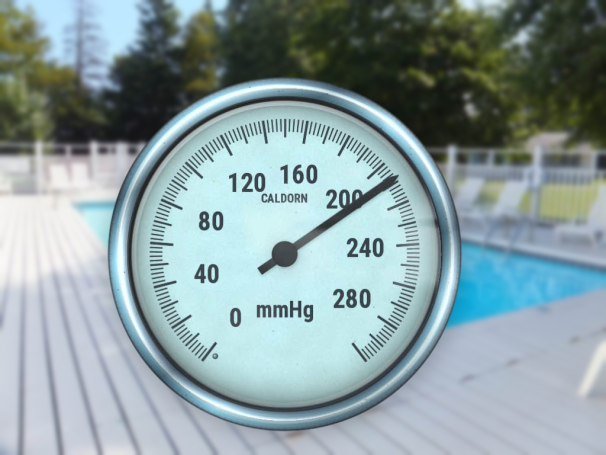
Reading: 208 mmHg
